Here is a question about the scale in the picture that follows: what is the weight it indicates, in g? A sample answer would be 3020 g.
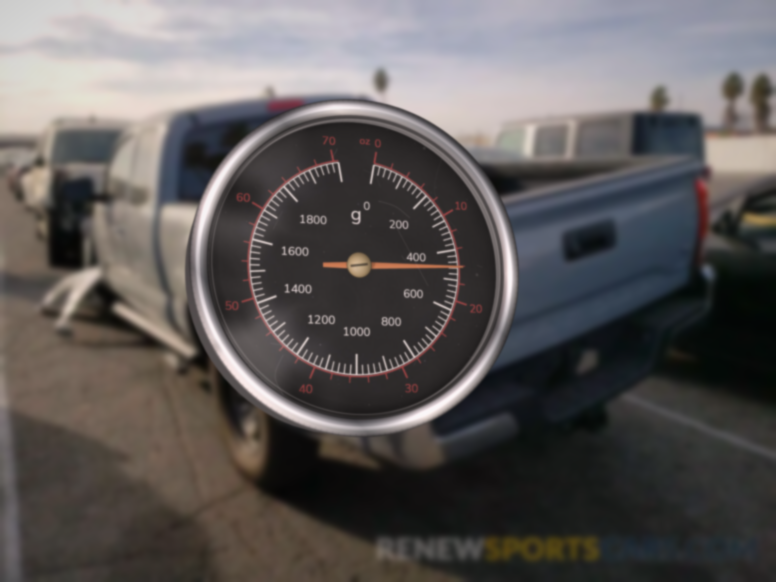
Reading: 460 g
